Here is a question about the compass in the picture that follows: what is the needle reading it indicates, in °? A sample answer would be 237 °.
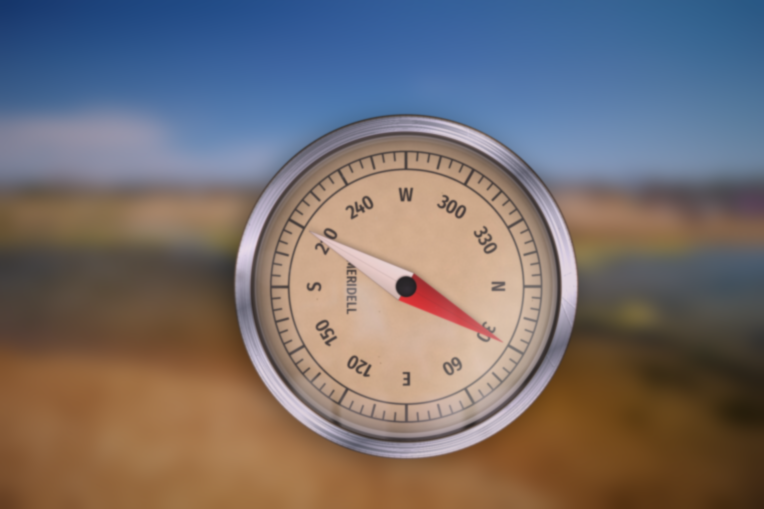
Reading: 30 °
